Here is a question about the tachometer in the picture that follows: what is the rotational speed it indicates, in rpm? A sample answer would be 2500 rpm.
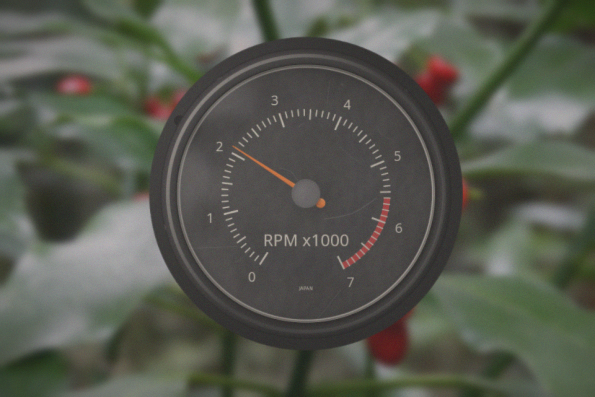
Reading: 2100 rpm
